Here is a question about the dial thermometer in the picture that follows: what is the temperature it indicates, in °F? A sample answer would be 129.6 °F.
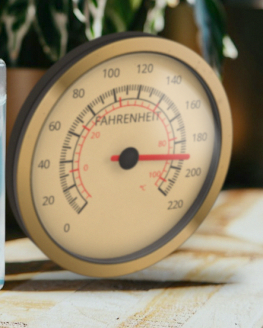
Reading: 190 °F
